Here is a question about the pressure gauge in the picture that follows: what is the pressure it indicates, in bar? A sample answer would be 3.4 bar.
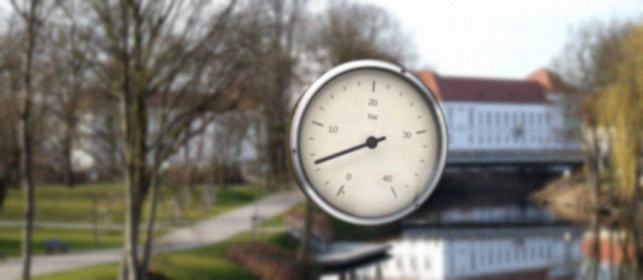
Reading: 5 bar
